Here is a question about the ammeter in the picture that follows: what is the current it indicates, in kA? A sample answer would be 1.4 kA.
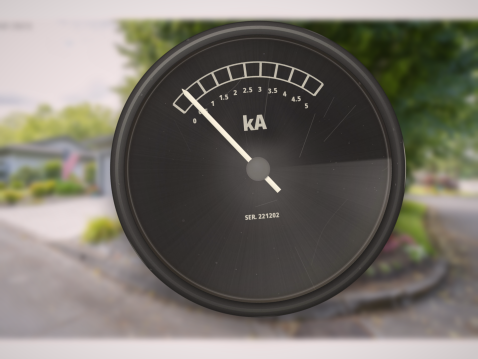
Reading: 0.5 kA
